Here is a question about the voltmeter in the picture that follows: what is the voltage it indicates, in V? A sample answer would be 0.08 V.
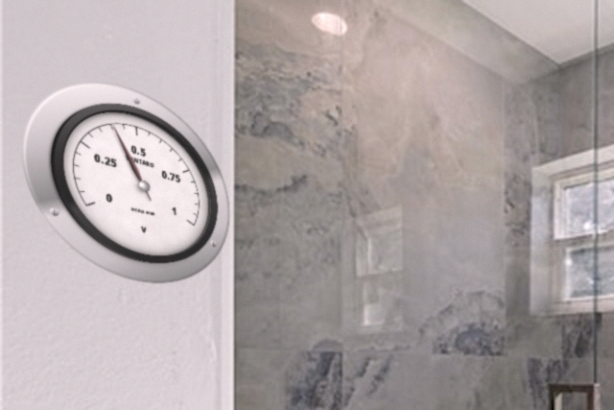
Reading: 0.4 V
